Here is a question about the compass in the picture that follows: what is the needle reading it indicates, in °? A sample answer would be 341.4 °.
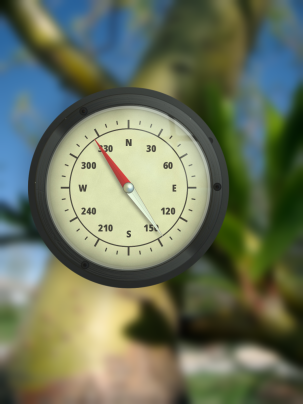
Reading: 325 °
